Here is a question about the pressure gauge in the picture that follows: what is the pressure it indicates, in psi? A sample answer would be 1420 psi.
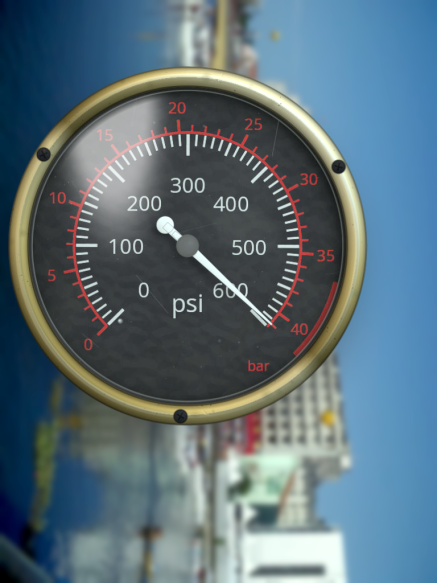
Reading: 595 psi
